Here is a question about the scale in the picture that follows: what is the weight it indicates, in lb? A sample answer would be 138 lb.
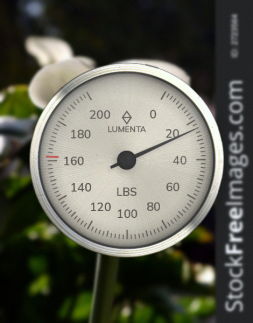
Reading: 24 lb
